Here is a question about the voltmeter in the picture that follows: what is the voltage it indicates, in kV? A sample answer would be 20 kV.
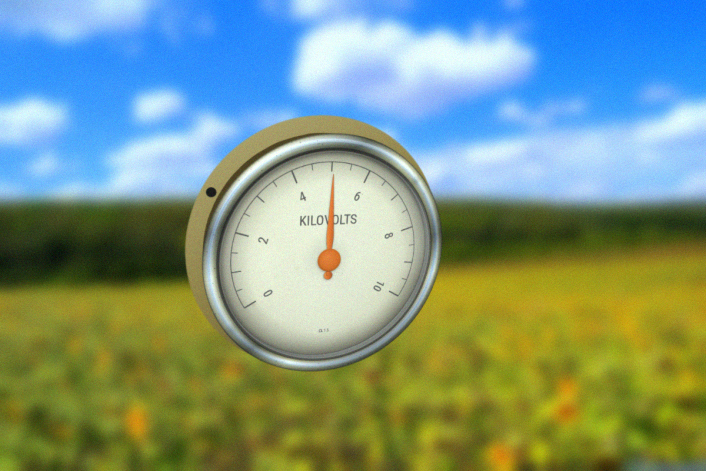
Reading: 5 kV
